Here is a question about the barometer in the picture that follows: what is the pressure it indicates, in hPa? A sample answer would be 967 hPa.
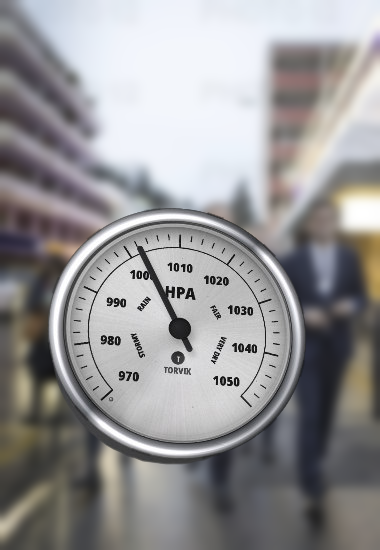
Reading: 1002 hPa
